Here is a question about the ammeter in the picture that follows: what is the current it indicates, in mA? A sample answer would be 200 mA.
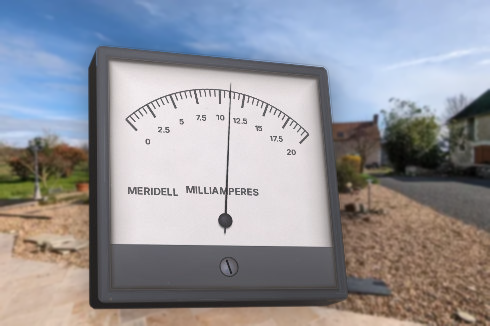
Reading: 11 mA
